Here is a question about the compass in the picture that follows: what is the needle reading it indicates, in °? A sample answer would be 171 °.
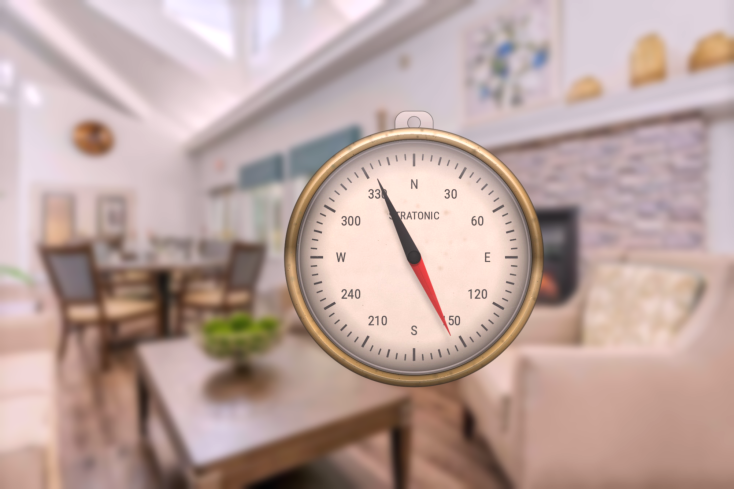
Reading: 155 °
